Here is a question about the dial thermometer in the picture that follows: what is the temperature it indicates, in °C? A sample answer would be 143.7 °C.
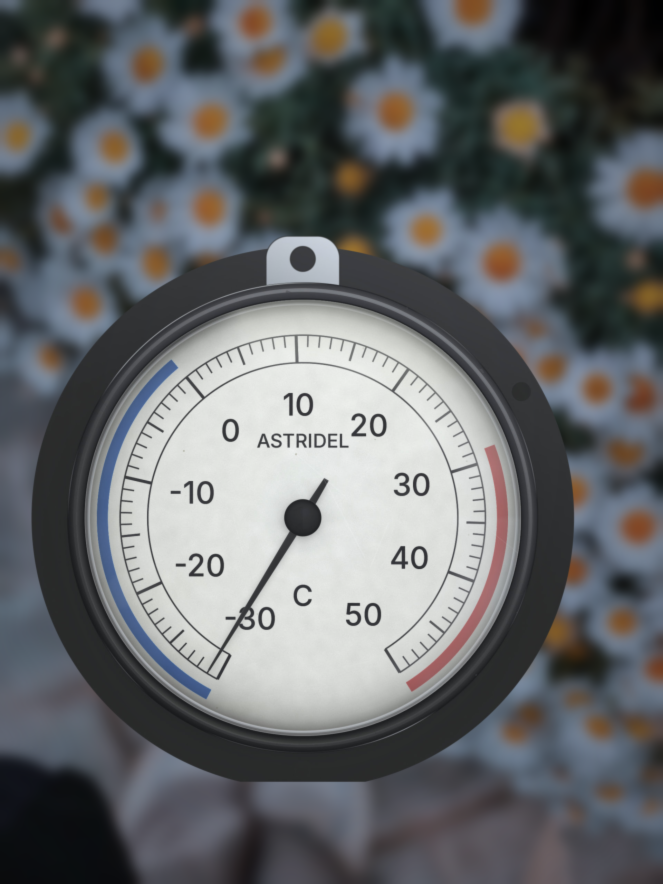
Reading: -29 °C
